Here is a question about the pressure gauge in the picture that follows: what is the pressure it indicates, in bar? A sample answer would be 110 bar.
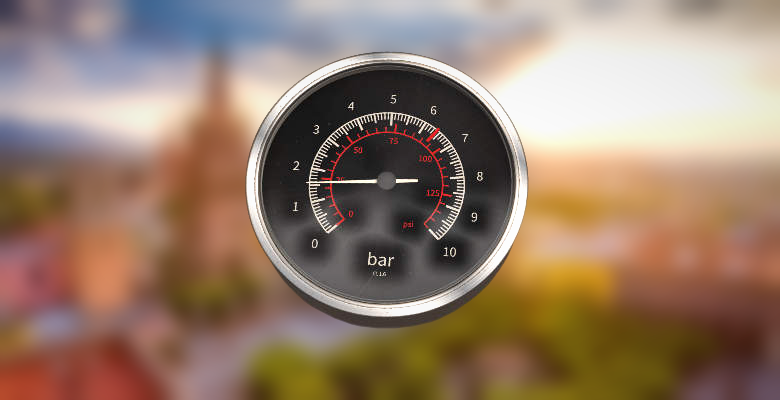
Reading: 1.5 bar
